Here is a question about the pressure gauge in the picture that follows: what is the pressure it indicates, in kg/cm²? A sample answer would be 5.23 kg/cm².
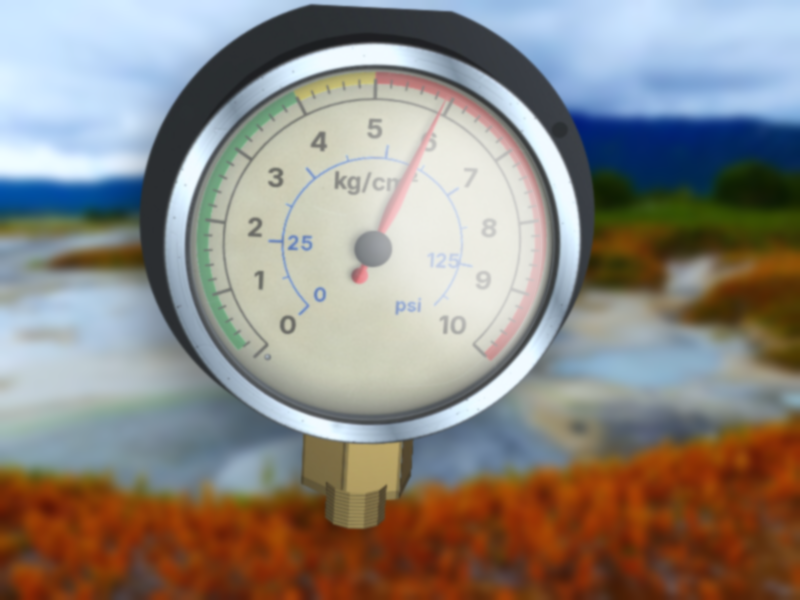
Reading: 5.9 kg/cm²
